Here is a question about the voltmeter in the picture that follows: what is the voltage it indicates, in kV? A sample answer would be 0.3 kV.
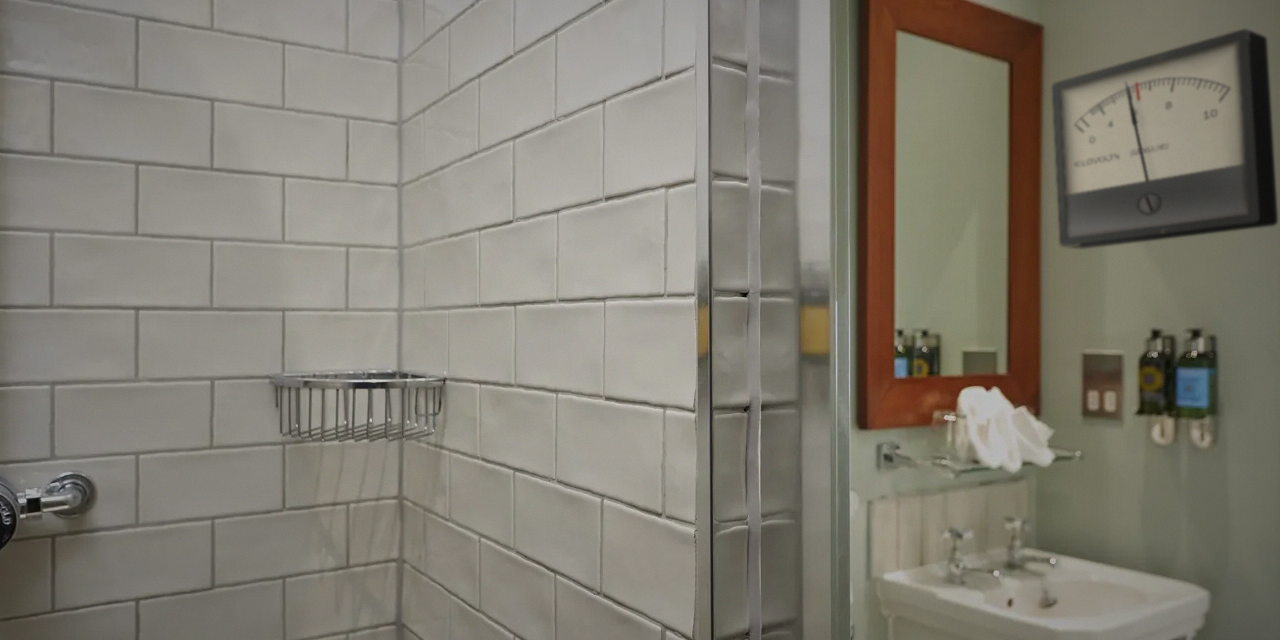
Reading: 6 kV
